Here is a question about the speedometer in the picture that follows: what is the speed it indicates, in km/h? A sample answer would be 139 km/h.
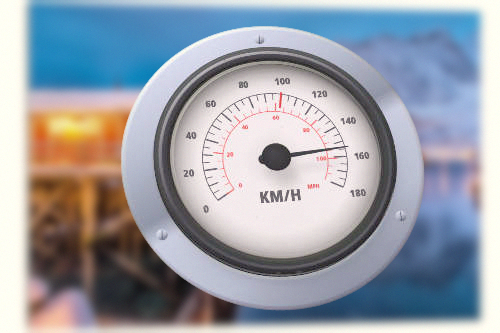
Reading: 155 km/h
